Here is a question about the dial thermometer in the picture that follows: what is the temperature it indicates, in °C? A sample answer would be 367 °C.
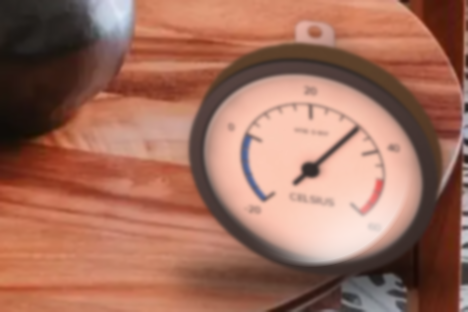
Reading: 32 °C
